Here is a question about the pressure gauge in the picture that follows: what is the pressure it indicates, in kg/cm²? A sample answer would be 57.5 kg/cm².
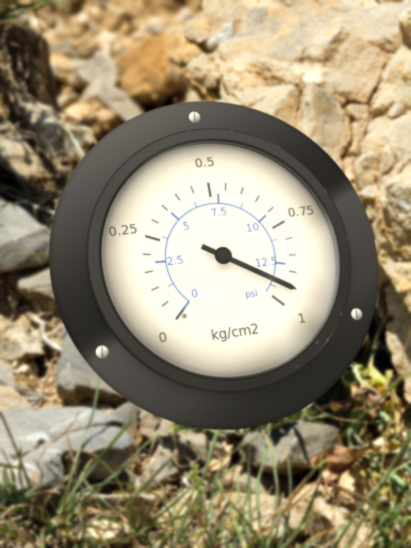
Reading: 0.95 kg/cm²
